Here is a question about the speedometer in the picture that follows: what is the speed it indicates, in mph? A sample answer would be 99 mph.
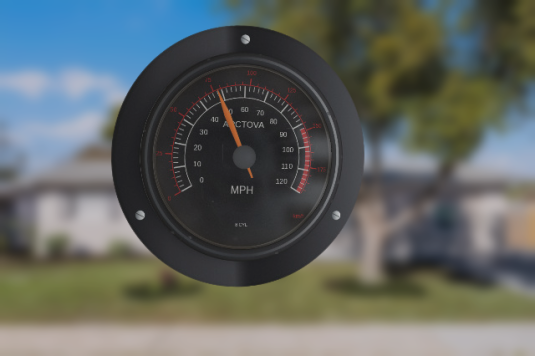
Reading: 48 mph
